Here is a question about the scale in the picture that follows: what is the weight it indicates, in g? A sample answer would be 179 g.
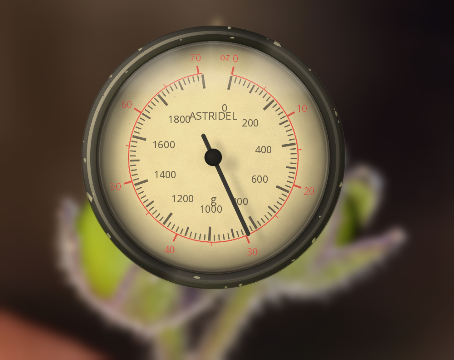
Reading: 840 g
